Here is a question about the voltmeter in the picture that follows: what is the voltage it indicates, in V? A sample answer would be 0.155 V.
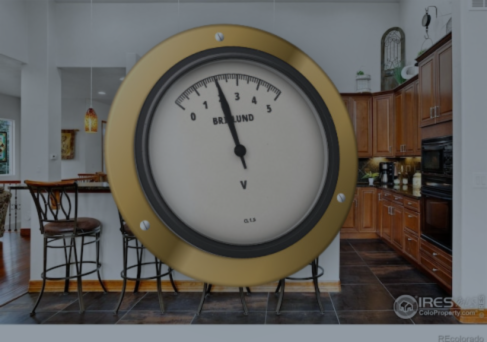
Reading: 2 V
